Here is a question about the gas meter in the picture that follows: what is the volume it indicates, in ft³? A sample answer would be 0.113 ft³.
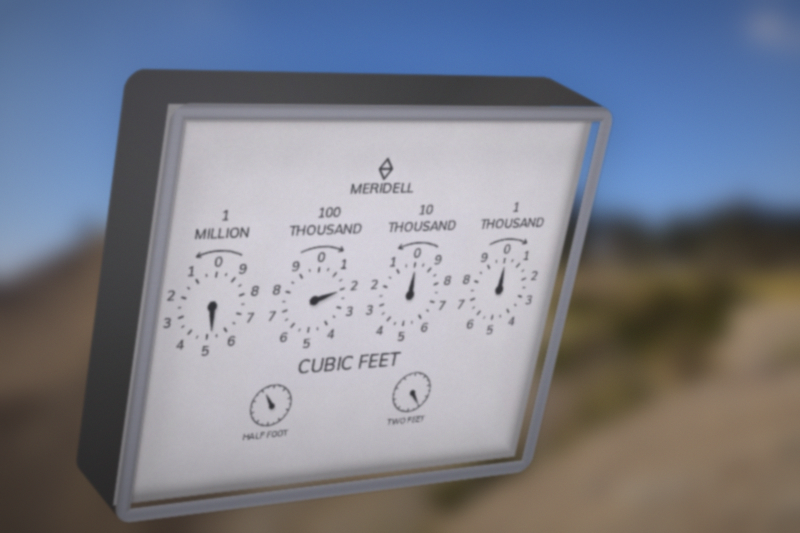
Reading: 520000 ft³
